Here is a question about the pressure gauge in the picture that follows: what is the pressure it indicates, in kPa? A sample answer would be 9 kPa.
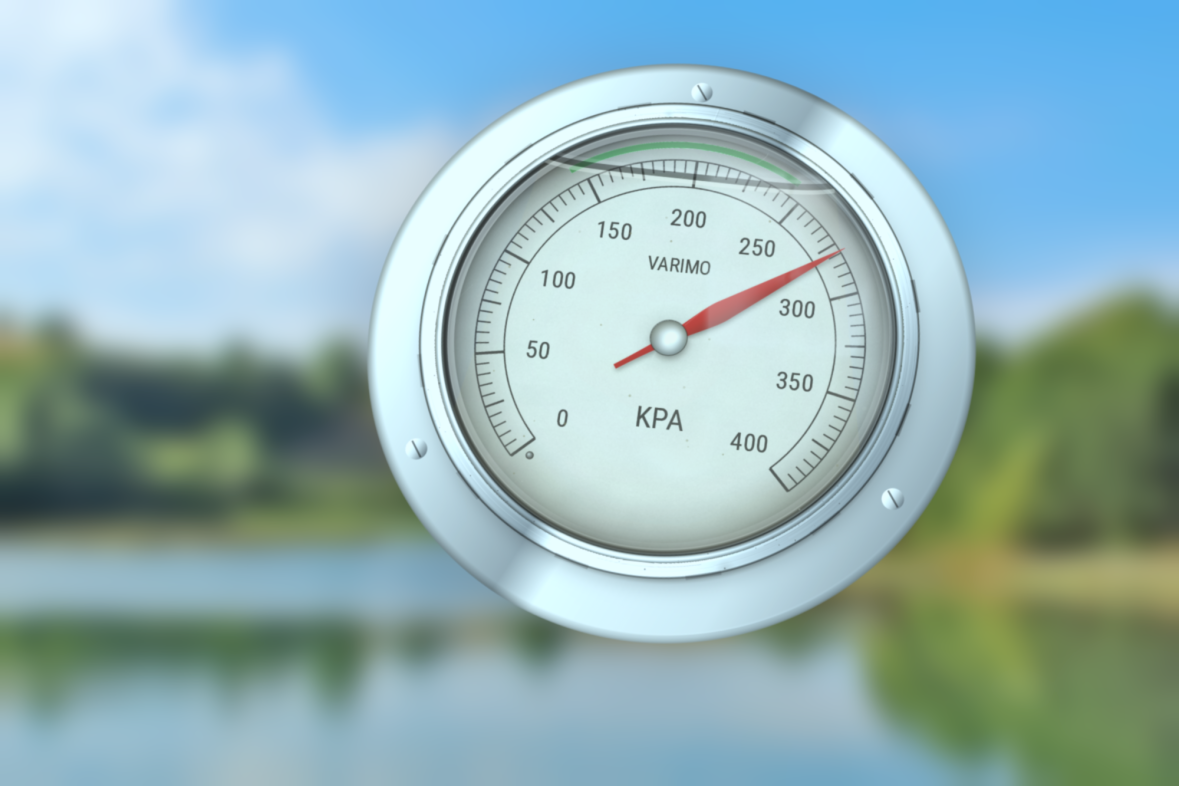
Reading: 280 kPa
